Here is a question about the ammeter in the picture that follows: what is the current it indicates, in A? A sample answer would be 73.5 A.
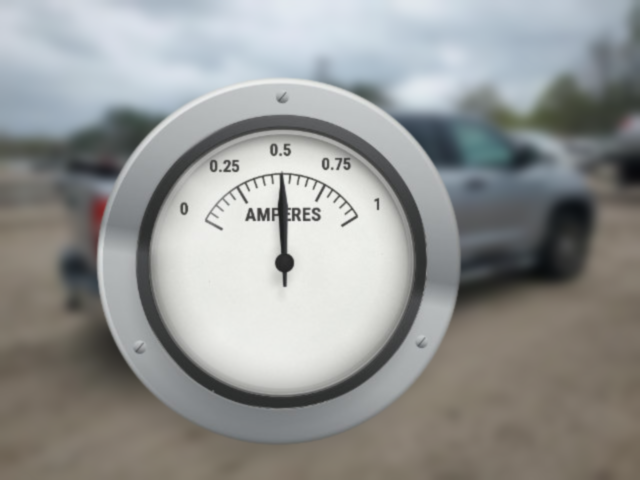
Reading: 0.5 A
